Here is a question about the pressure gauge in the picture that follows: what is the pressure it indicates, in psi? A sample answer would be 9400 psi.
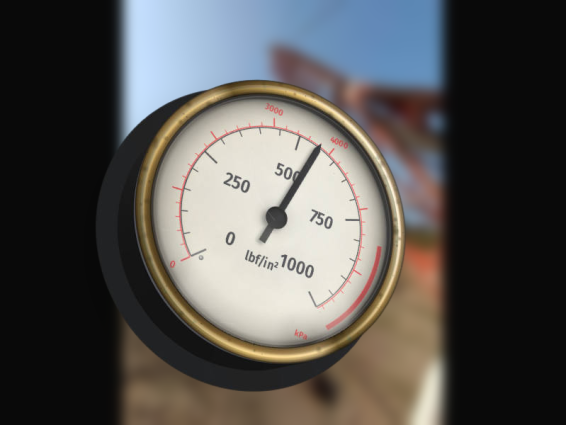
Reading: 550 psi
